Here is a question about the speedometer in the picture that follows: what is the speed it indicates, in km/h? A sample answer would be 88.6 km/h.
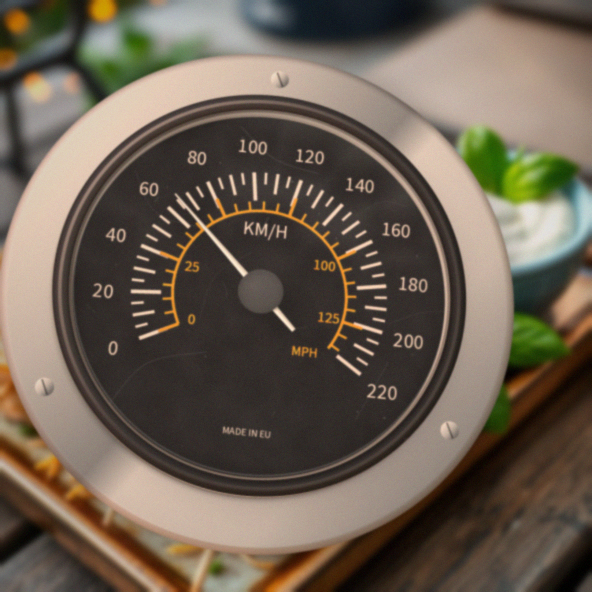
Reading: 65 km/h
